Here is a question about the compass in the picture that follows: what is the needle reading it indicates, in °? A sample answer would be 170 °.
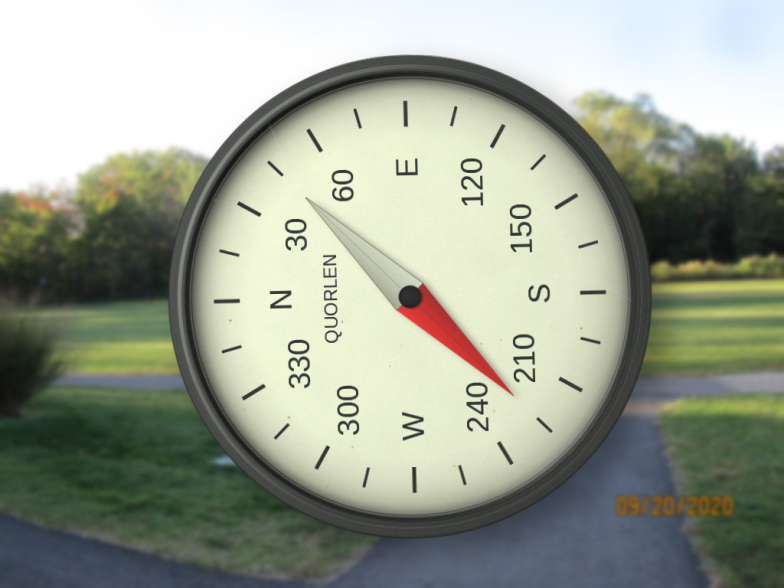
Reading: 225 °
